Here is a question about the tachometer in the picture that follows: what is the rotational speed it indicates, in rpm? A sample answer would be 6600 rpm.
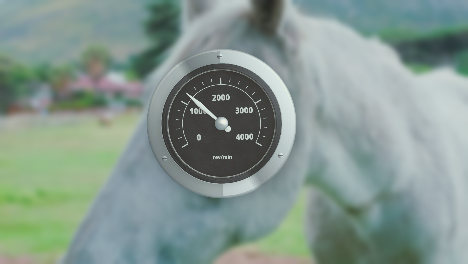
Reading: 1200 rpm
